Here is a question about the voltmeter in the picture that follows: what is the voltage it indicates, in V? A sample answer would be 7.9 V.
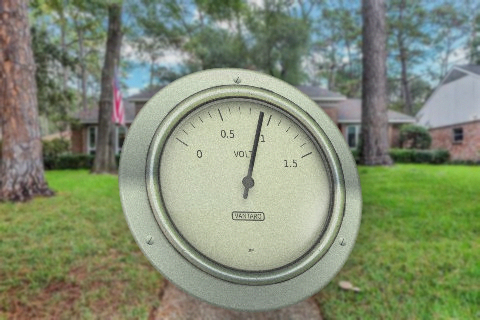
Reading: 0.9 V
